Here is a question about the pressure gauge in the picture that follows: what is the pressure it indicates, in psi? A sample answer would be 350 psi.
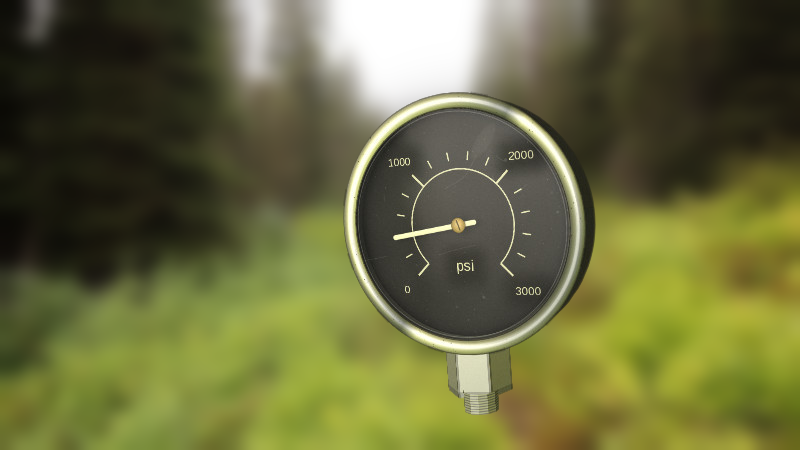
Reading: 400 psi
